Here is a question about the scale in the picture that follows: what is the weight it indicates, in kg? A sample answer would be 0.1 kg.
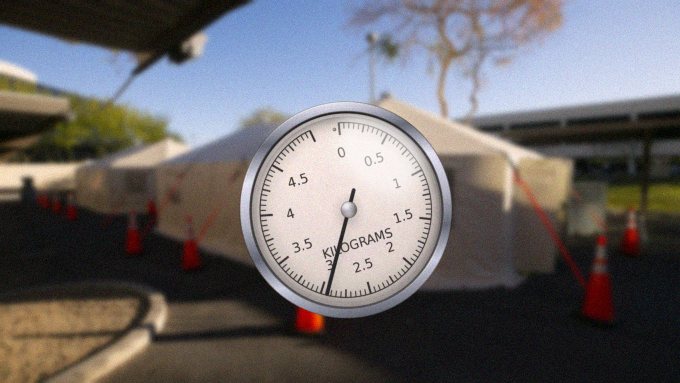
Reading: 2.95 kg
